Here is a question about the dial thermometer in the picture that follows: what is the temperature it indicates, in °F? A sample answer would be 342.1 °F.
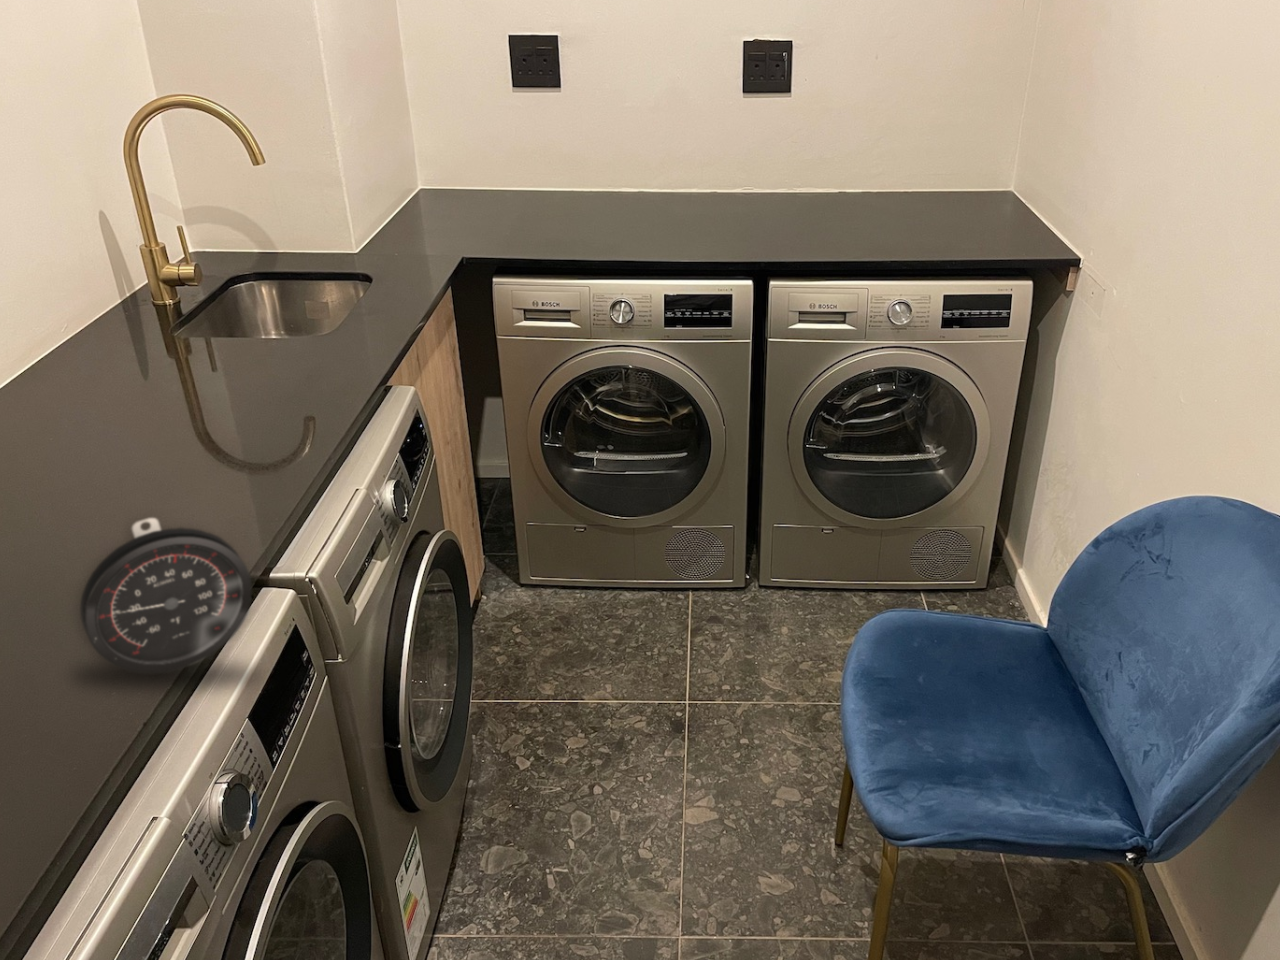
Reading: -20 °F
